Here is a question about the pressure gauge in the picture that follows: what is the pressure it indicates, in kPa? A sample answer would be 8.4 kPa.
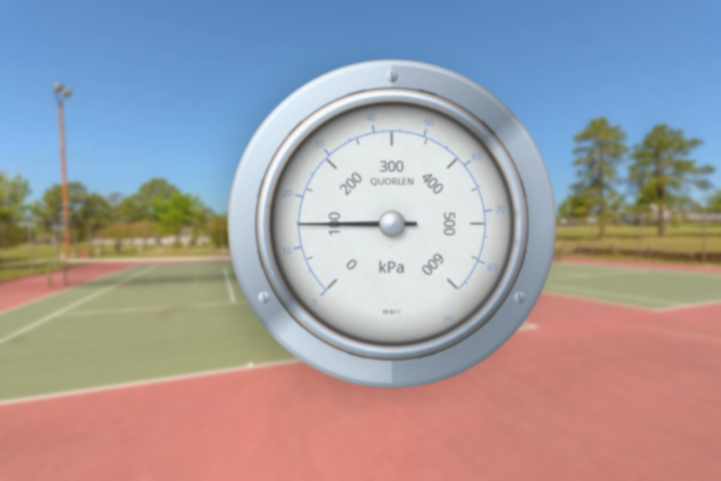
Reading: 100 kPa
